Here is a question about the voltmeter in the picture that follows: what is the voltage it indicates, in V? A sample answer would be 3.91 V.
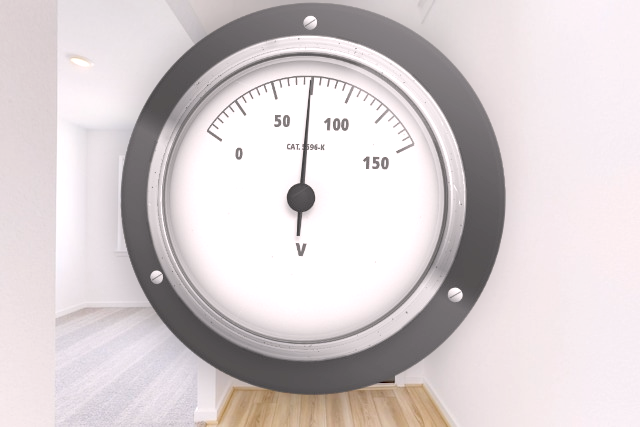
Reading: 75 V
